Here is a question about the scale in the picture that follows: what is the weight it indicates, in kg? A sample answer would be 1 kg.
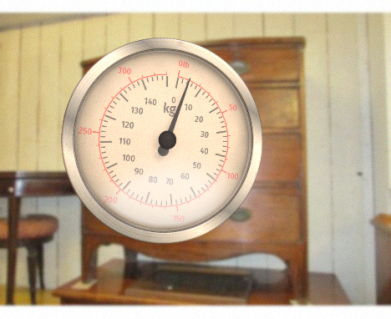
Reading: 4 kg
